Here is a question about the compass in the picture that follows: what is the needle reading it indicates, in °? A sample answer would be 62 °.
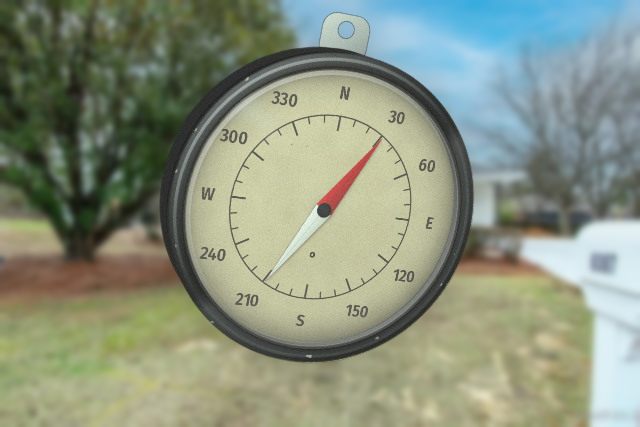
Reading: 30 °
